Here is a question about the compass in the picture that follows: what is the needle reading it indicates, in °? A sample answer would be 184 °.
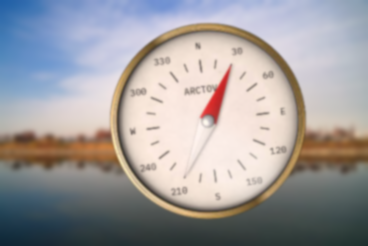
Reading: 30 °
